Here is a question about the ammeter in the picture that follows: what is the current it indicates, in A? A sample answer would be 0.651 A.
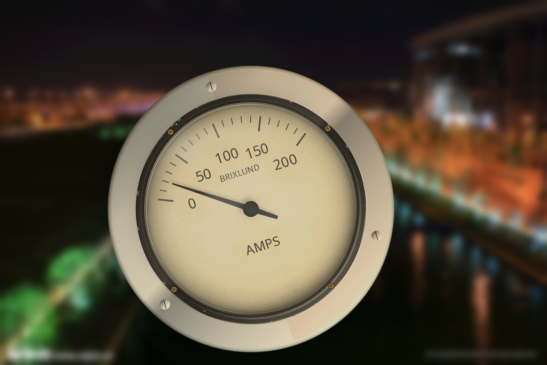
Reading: 20 A
